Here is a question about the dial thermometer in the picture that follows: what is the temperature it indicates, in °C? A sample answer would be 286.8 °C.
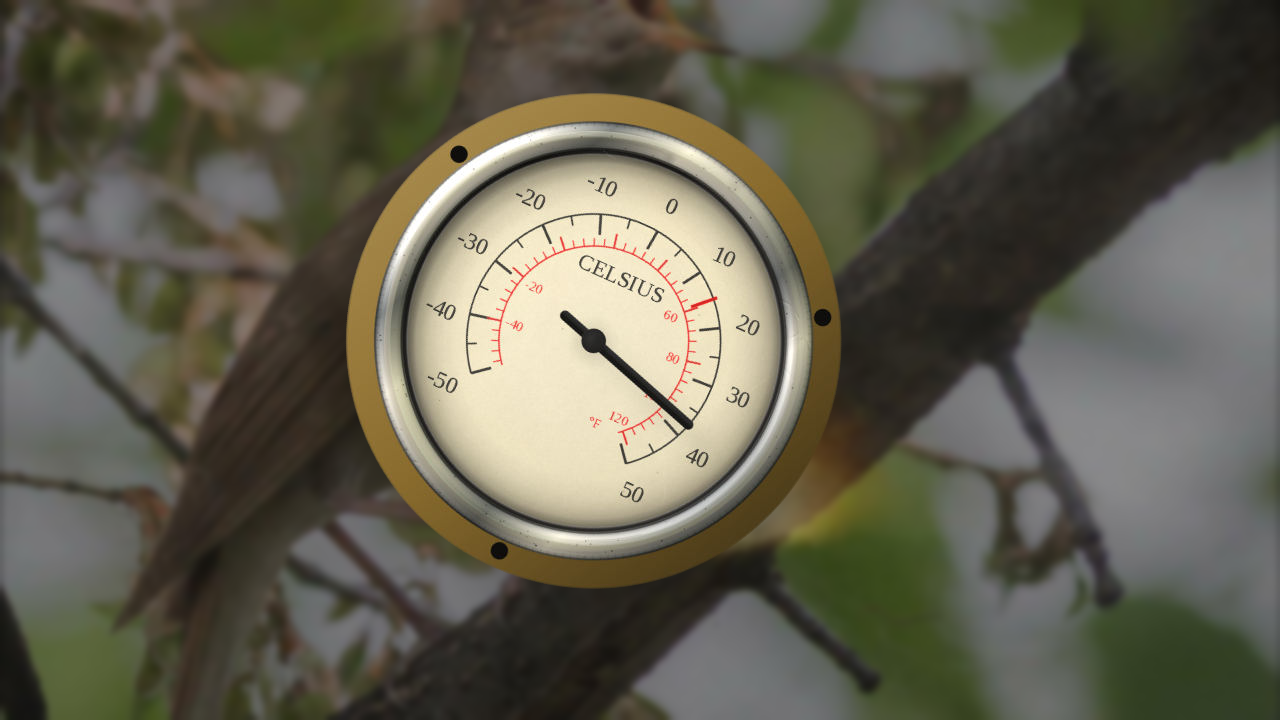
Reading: 37.5 °C
